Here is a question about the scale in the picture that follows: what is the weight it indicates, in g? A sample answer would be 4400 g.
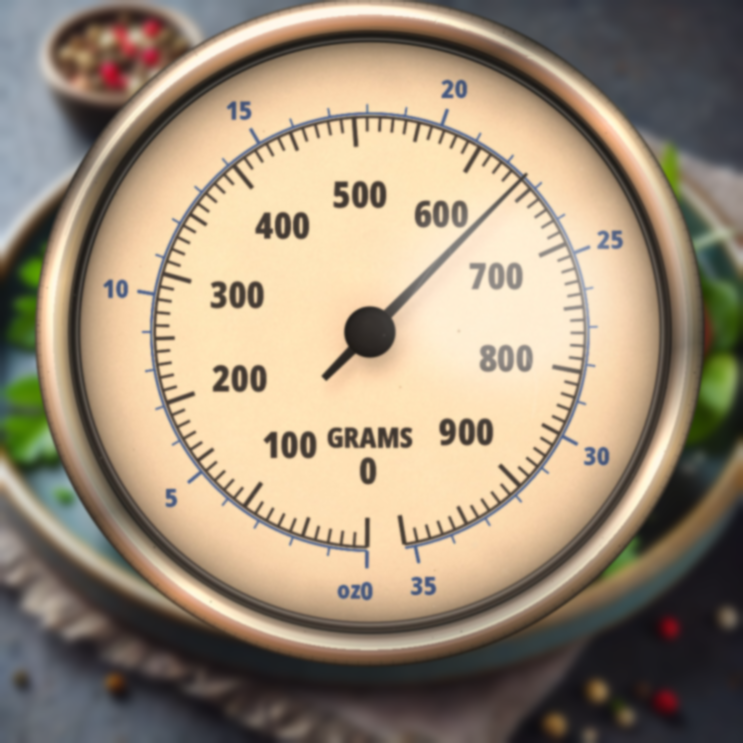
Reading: 640 g
